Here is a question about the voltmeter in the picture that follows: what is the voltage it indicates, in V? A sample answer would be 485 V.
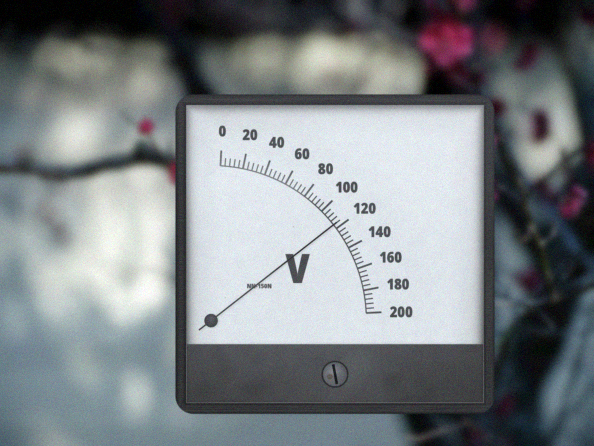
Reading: 116 V
